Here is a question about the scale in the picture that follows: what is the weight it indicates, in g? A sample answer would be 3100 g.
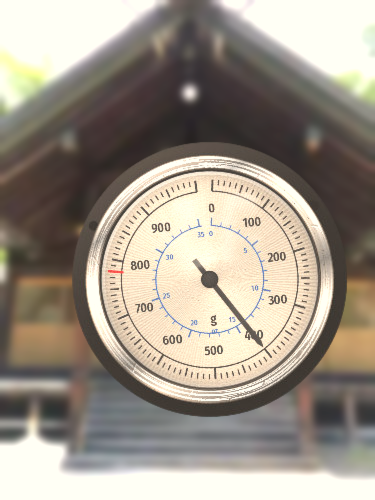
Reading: 400 g
